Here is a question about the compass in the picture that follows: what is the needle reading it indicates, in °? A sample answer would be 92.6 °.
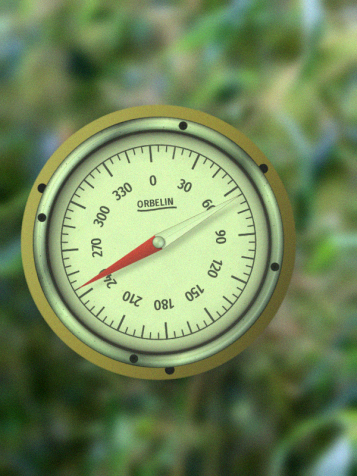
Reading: 245 °
